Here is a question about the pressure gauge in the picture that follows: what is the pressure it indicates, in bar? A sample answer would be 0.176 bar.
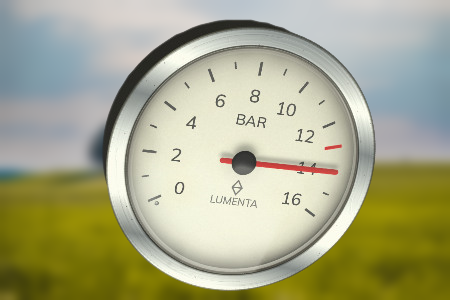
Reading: 14 bar
